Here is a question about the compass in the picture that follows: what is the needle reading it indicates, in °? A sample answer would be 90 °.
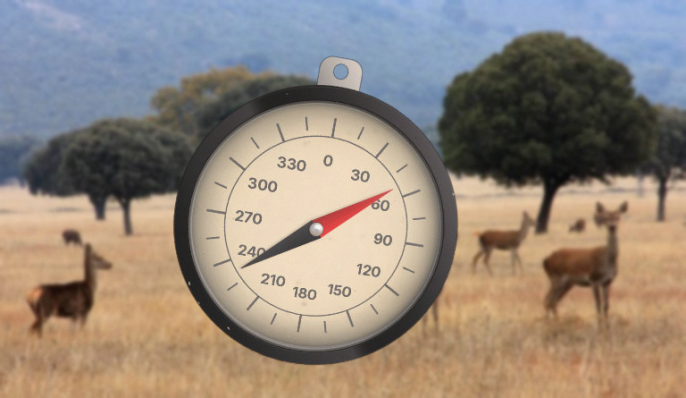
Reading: 52.5 °
